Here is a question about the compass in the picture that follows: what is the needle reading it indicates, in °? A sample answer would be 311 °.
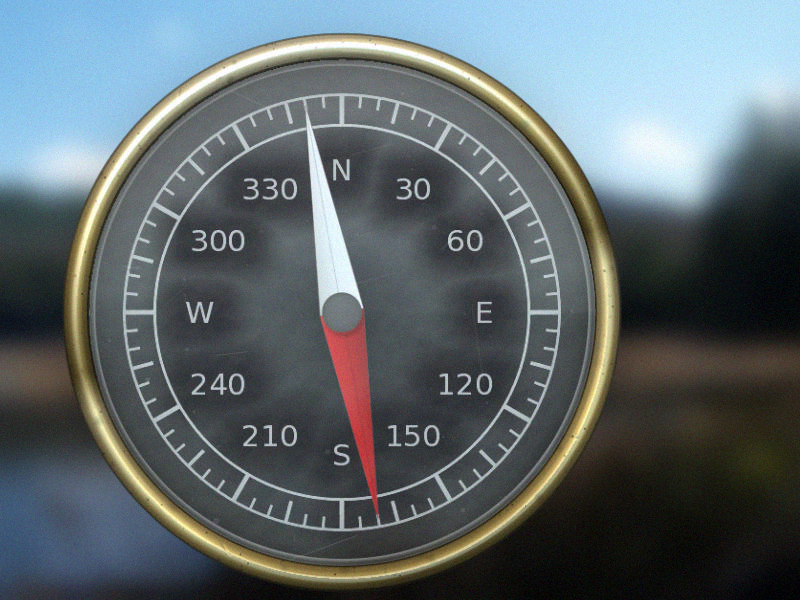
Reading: 170 °
